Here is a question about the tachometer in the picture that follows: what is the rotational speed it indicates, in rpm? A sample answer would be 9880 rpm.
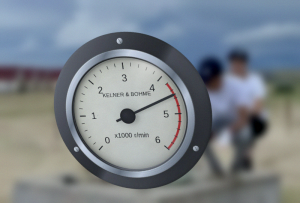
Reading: 4500 rpm
